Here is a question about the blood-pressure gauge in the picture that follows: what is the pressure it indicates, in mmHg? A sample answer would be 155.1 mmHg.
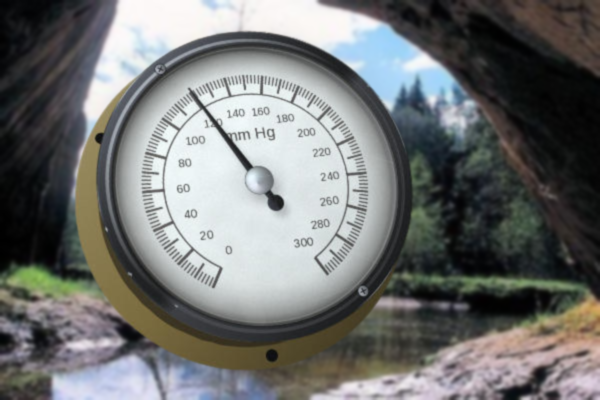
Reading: 120 mmHg
